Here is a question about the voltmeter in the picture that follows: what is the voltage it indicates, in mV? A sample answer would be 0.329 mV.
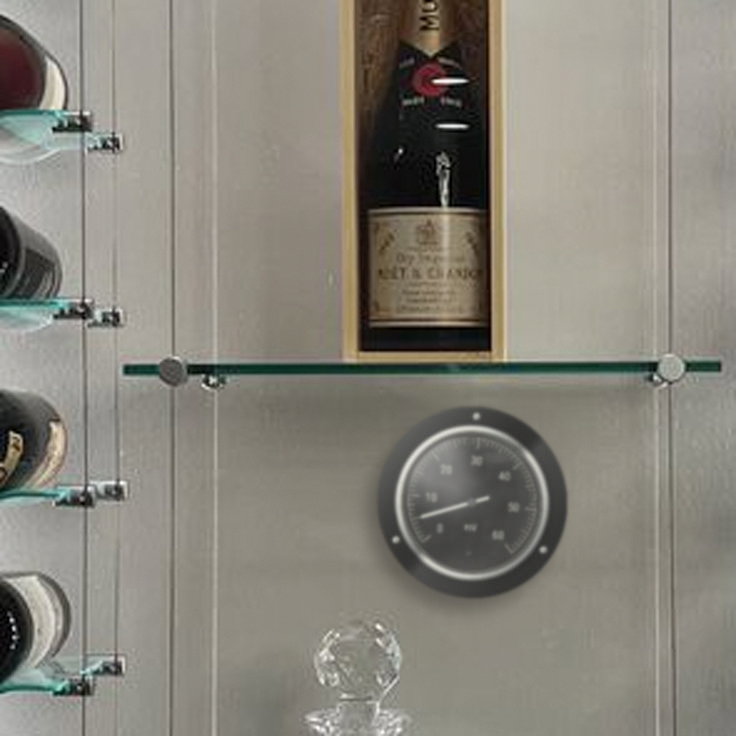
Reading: 5 mV
